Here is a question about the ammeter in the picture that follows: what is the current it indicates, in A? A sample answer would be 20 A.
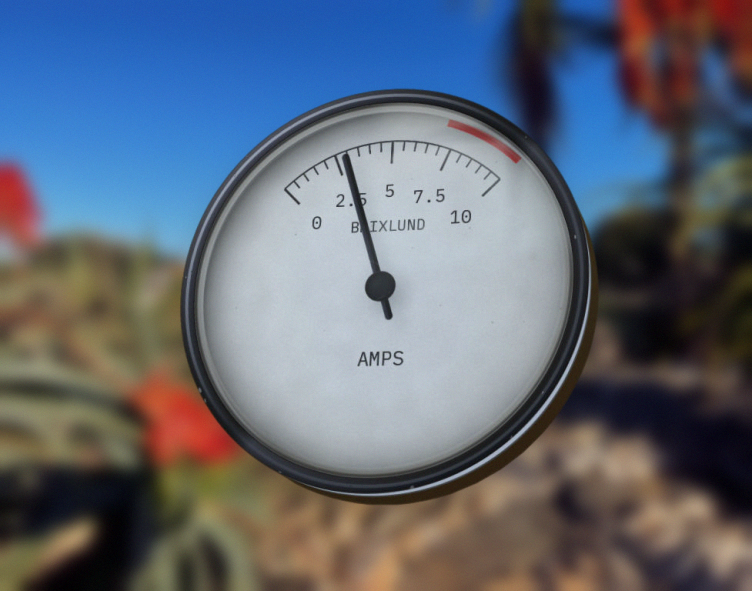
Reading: 3 A
